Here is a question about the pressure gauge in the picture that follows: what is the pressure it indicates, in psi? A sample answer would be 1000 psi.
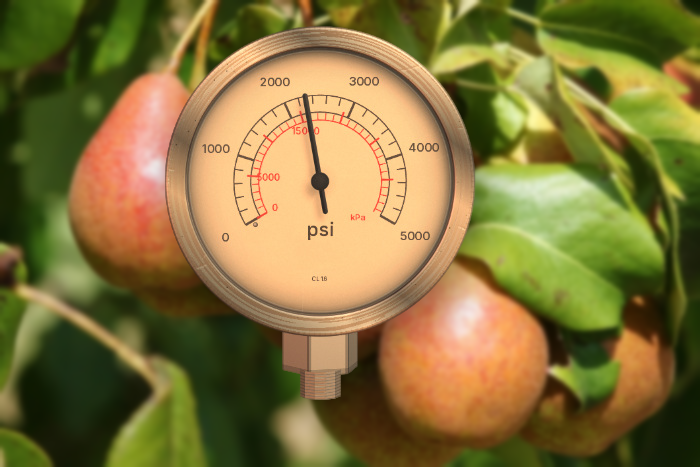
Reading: 2300 psi
